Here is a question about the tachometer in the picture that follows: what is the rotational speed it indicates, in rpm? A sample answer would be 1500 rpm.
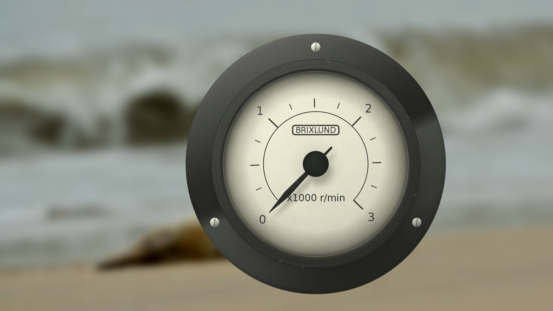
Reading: 0 rpm
